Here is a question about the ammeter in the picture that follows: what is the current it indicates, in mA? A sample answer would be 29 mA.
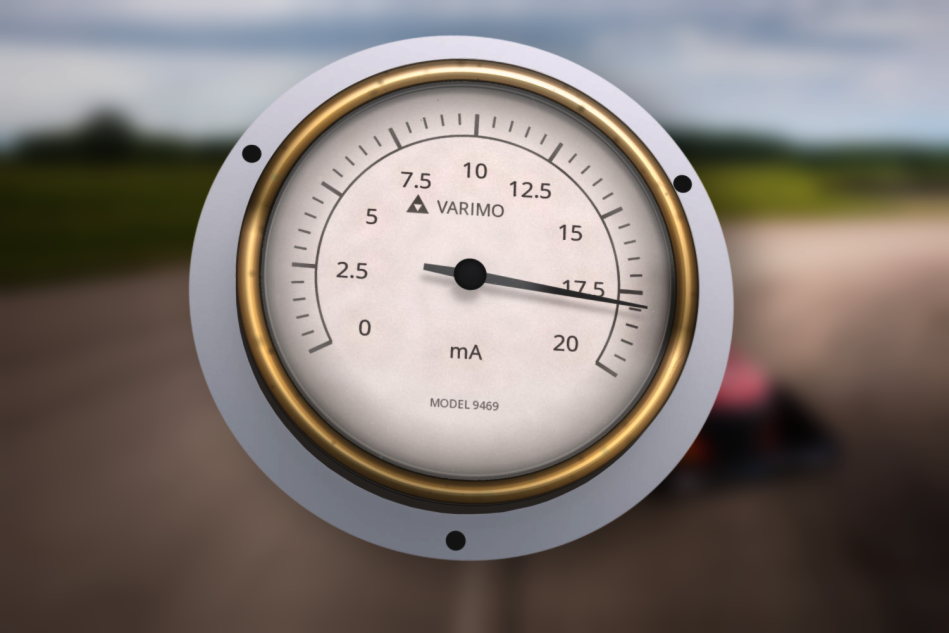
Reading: 18 mA
